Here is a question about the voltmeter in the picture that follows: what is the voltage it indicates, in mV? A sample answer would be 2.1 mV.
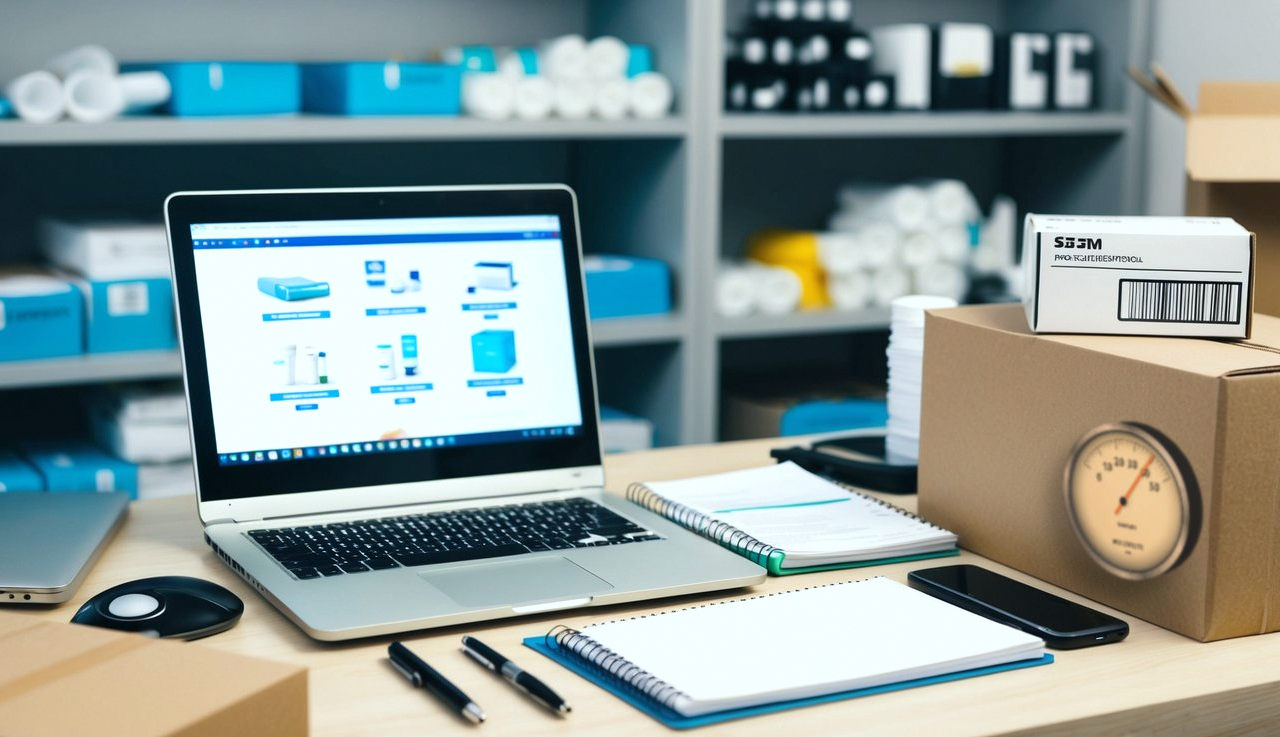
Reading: 40 mV
